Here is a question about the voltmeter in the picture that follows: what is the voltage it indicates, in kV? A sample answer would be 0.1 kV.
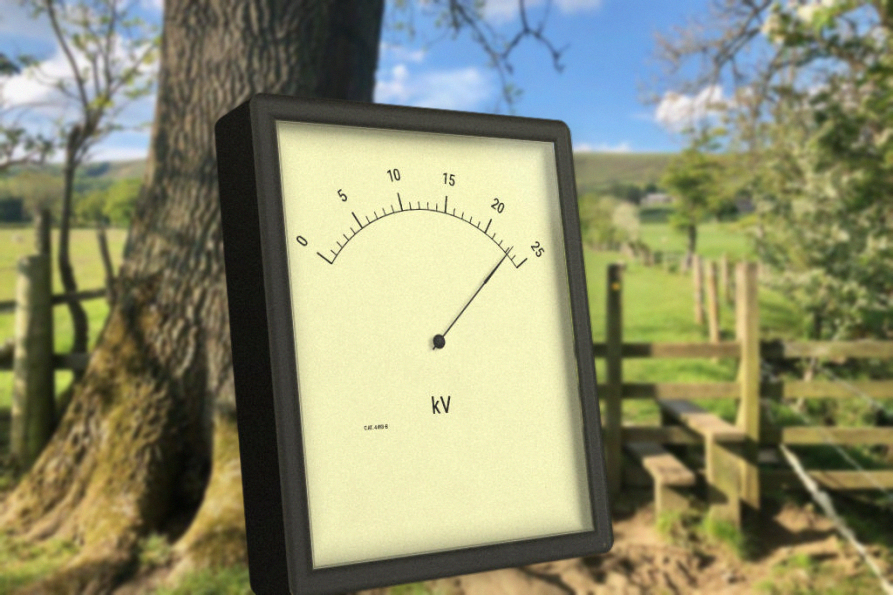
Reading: 23 kV
